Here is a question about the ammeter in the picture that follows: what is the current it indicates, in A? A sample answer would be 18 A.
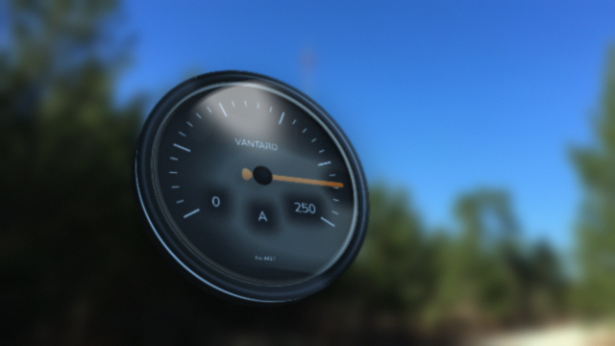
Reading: 220 A
